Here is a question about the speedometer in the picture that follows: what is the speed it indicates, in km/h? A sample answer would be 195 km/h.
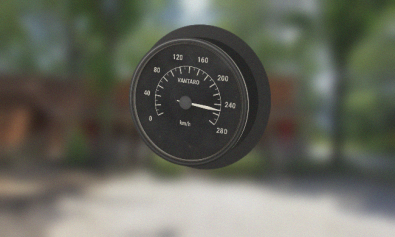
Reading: 250 km/h
